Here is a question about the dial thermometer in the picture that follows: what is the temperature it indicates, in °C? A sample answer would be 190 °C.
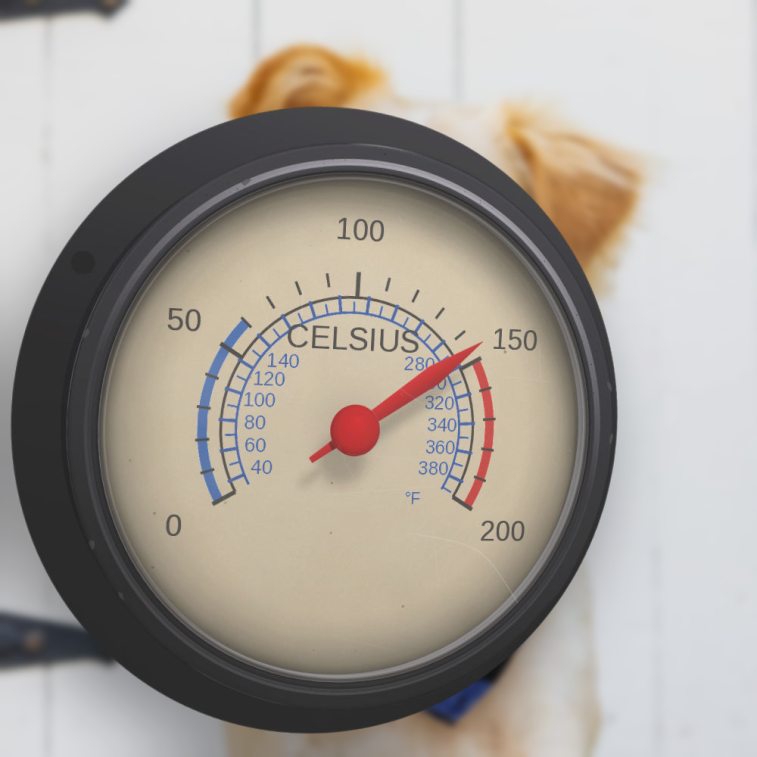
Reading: 145 °C
